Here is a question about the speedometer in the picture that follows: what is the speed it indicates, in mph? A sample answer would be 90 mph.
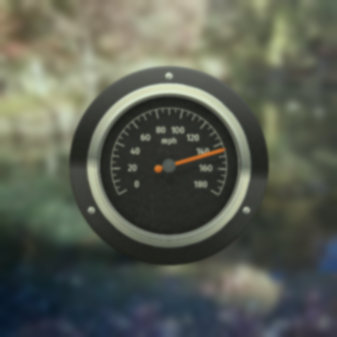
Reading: 145 mph
